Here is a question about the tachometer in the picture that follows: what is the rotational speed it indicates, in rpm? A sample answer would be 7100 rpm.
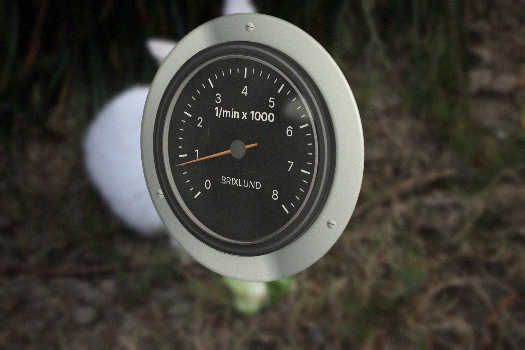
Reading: 800 rpm
